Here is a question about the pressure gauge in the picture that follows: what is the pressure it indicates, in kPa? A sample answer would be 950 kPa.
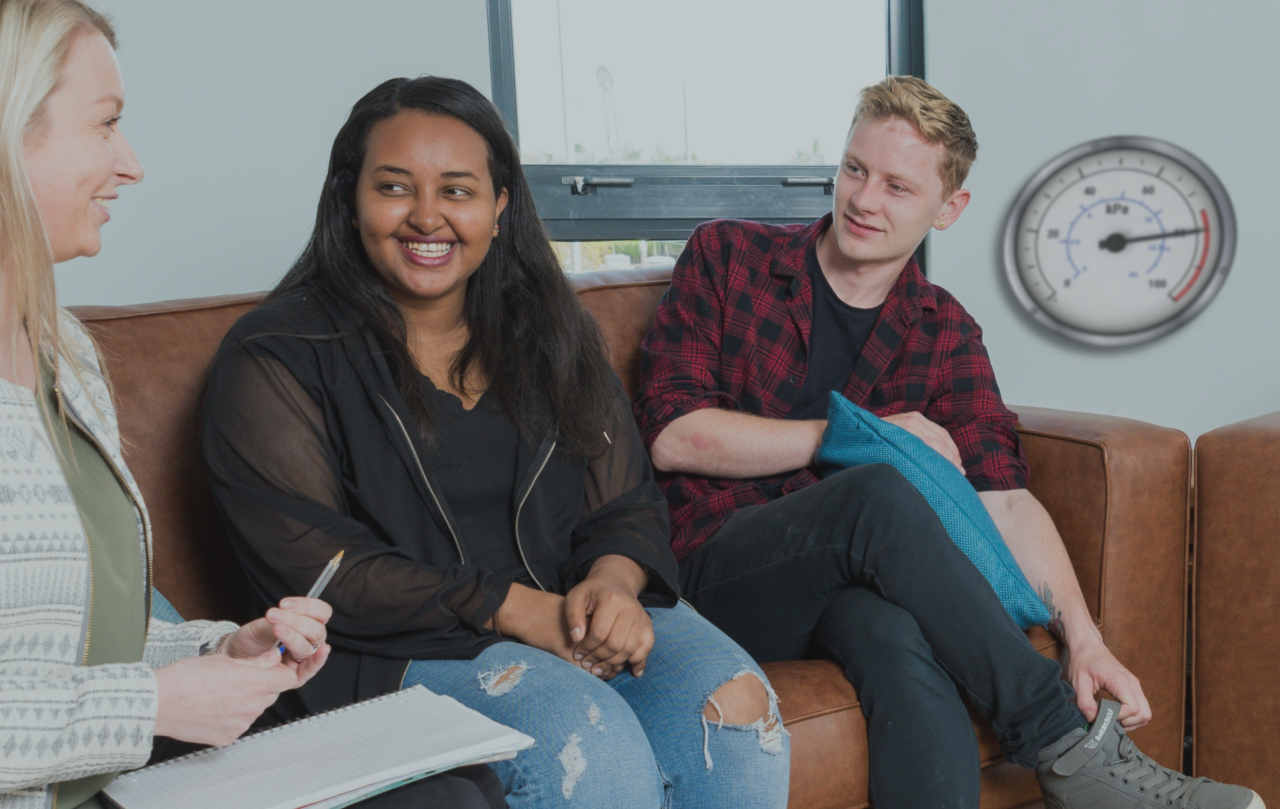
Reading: 80 kPa
